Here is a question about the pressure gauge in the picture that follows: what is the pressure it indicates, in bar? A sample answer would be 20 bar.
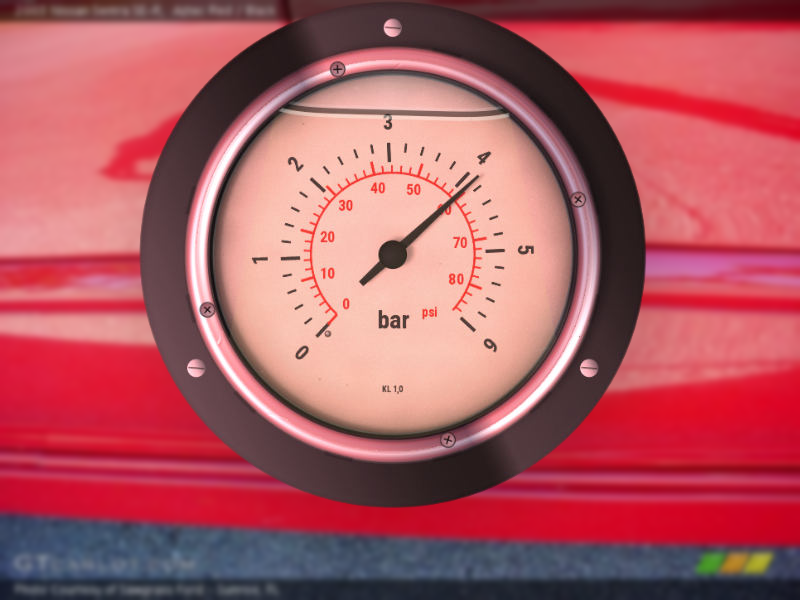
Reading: 4.1 bar
